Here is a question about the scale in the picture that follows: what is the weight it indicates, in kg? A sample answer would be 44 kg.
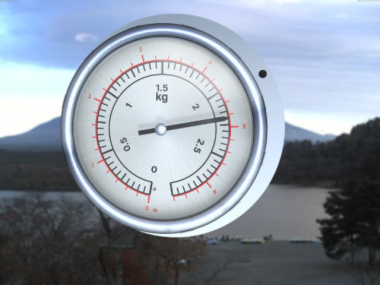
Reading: 2.2 kg
